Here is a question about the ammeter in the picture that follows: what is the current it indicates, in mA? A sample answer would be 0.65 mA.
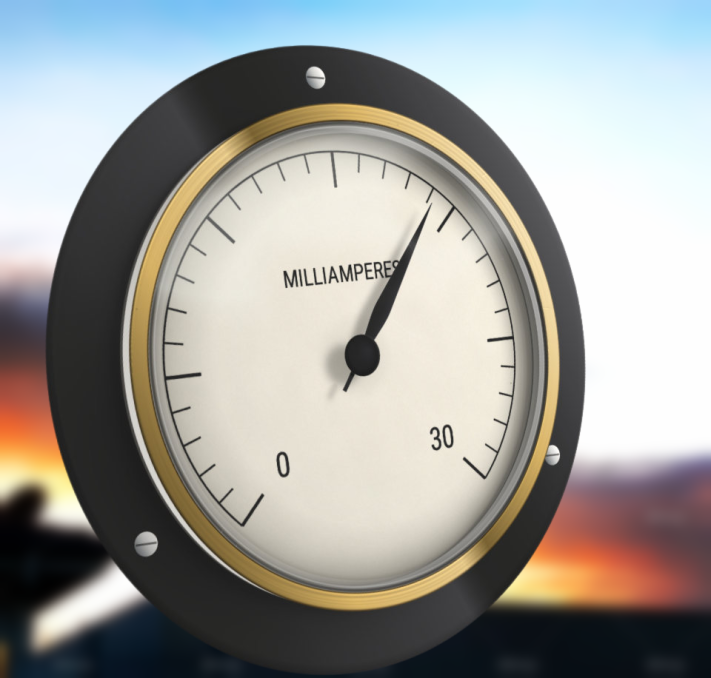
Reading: 19 mA
